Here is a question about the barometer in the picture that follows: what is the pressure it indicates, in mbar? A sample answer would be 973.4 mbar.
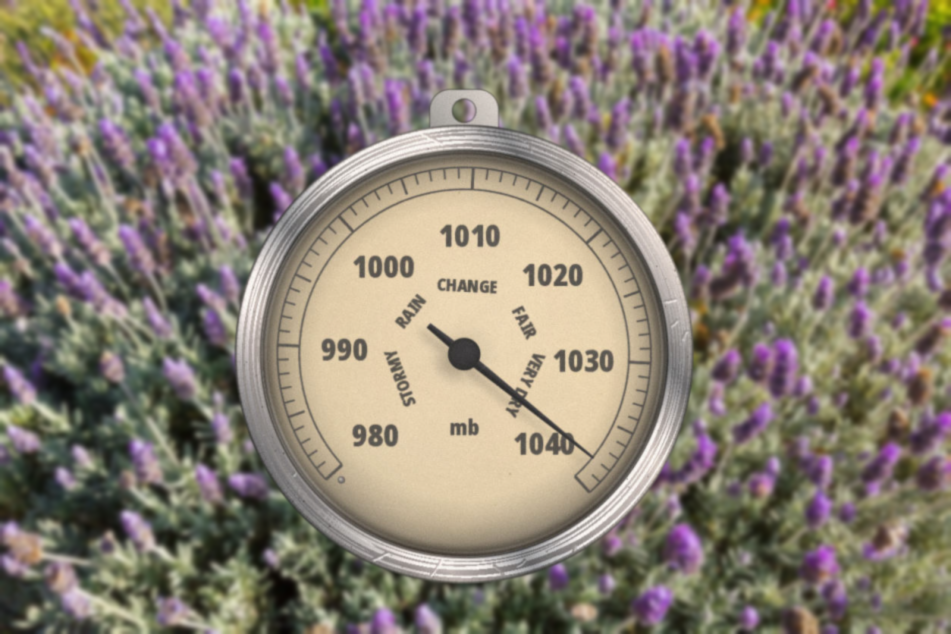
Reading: 1038 mbar
